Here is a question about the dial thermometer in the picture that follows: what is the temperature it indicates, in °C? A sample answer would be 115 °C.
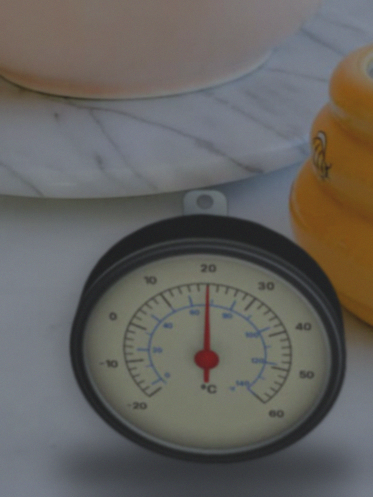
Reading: 20 °C
